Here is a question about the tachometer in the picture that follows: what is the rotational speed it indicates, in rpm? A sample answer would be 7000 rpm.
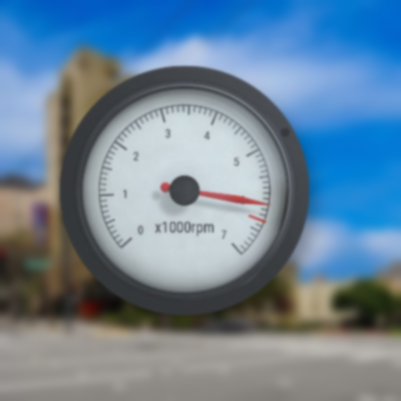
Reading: 6000 rpm
